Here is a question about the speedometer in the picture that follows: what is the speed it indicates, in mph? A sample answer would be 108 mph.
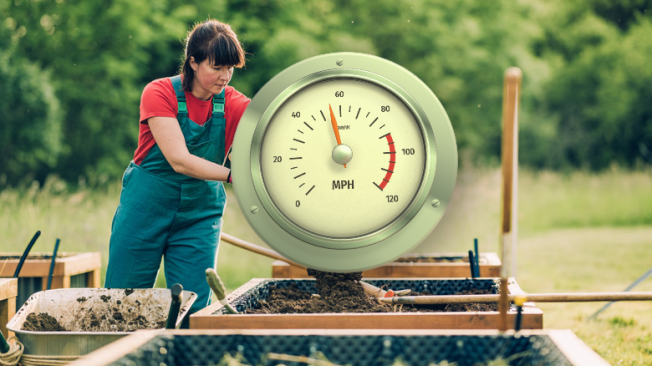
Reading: 55 mph
